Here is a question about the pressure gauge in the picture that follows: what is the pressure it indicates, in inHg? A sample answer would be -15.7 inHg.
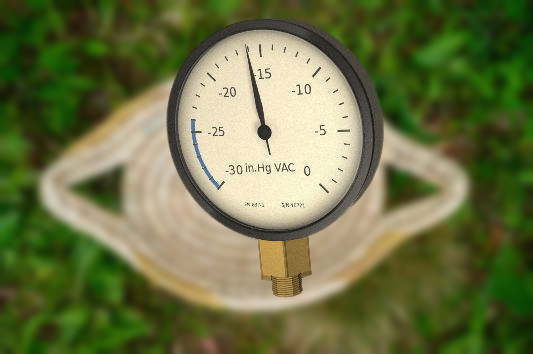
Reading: -16 inHg
